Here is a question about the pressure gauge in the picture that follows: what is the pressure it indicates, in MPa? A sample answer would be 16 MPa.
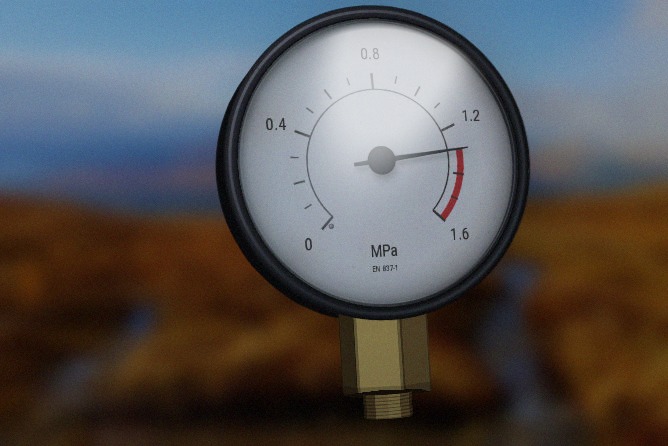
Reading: 1.3 MPa
